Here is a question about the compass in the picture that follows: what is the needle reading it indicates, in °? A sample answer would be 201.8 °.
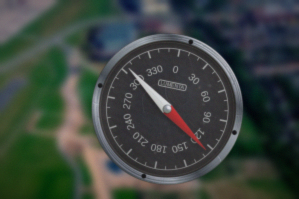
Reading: 125 °
